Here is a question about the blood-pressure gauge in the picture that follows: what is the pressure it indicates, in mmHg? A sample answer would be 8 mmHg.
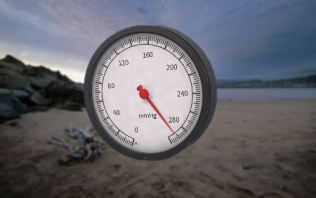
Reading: 290 mmHg
